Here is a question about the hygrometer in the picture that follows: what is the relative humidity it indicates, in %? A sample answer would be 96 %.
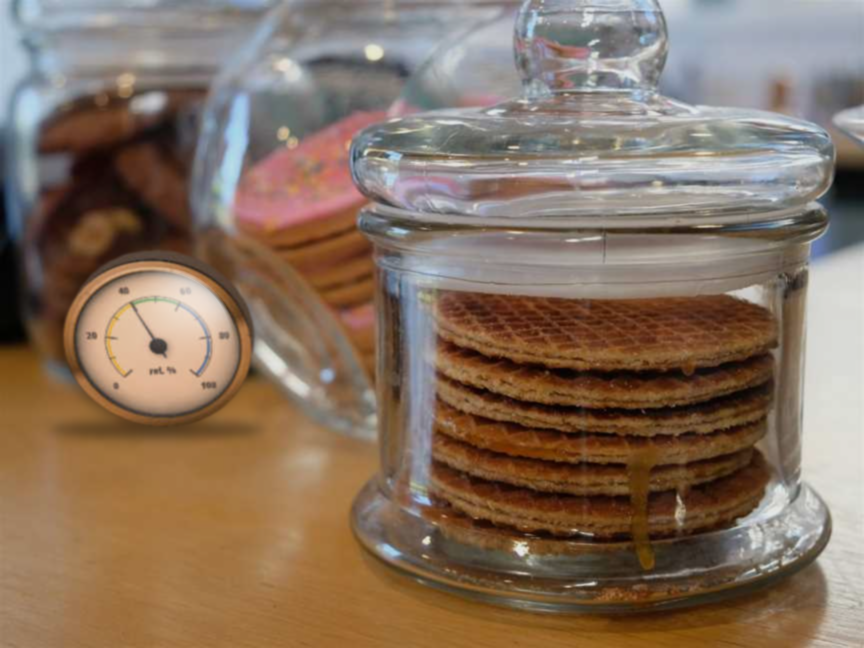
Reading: 40 %
